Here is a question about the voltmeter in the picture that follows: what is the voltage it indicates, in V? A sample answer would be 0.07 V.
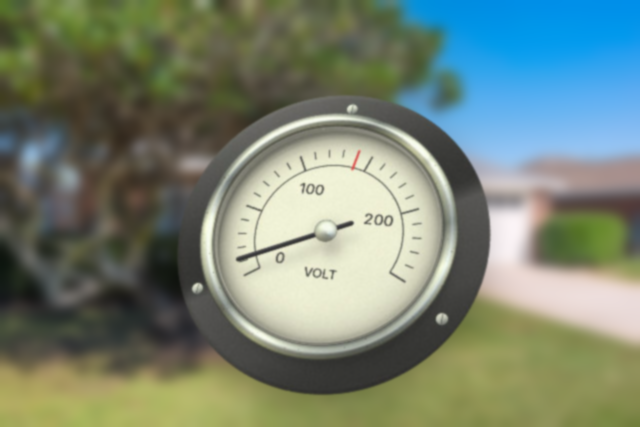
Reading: 10 V
